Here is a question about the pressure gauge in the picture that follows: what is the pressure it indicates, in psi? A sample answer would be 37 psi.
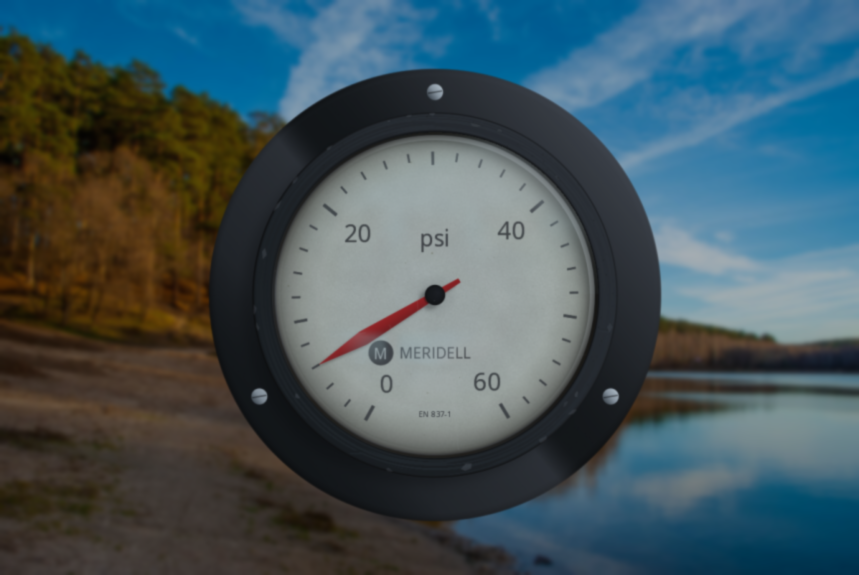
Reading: 6 psi
